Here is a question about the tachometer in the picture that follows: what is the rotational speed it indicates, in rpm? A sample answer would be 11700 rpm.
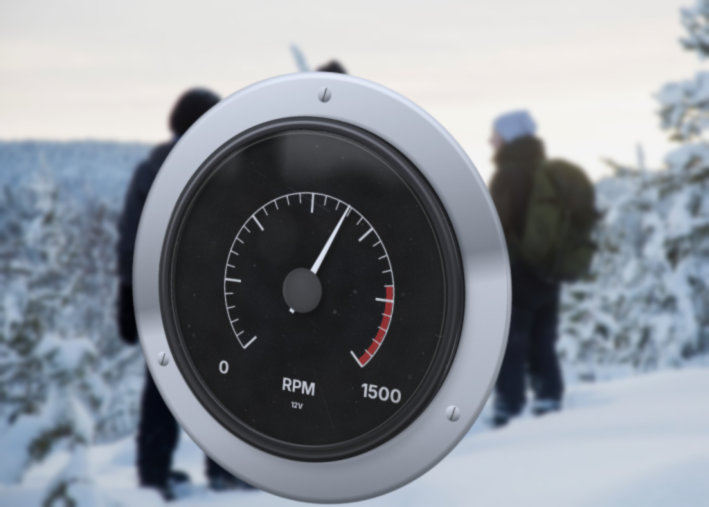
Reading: 900 rpm
